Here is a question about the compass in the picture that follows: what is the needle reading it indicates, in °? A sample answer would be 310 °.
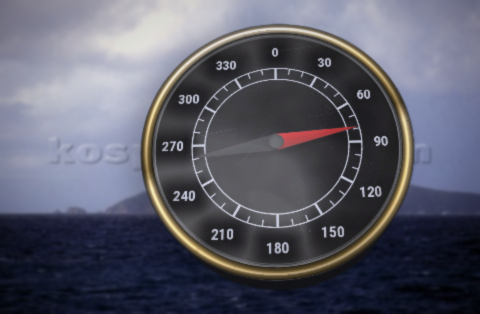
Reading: 80 °
